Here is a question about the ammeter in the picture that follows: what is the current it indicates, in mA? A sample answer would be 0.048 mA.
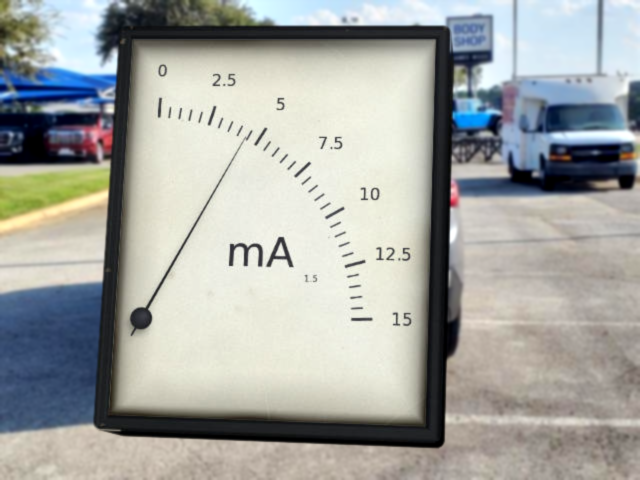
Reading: 4.5 mA
